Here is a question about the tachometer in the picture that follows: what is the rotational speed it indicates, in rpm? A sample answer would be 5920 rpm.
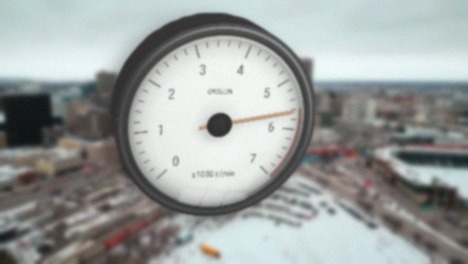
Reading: 5600 rpm
